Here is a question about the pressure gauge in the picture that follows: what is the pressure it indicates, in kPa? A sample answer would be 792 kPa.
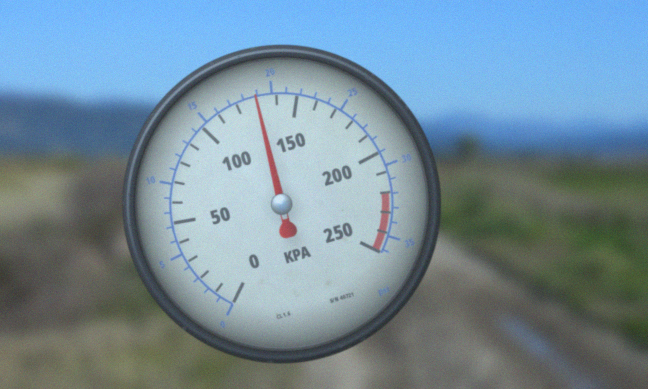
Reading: 130 kPa
